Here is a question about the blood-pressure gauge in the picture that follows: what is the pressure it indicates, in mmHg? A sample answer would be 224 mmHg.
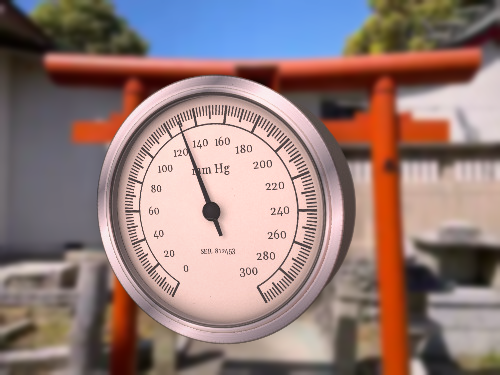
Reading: 130 mmHg
